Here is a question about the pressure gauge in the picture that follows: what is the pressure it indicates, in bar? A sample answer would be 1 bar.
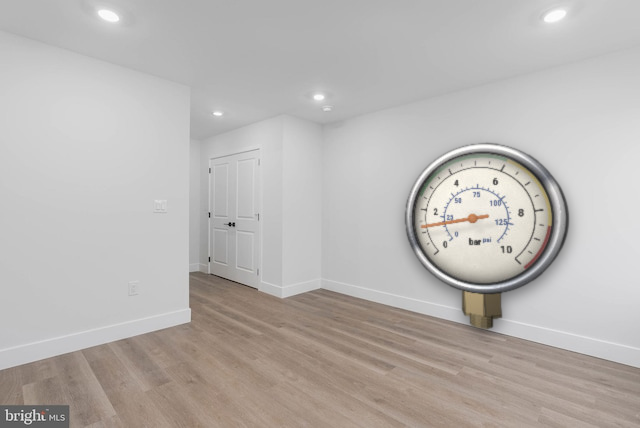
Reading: 1.25 bar
